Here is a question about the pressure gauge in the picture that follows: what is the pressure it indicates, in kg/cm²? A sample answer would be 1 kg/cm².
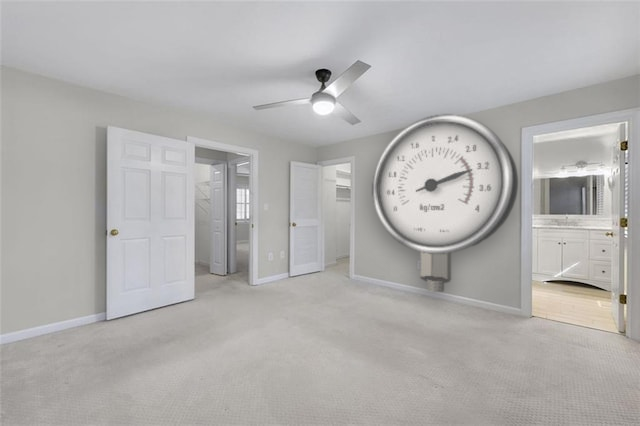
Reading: 3.2 kg/cm²
